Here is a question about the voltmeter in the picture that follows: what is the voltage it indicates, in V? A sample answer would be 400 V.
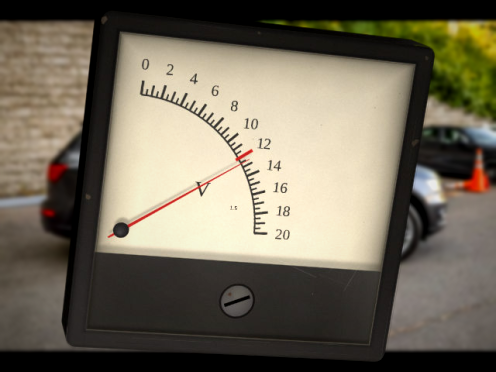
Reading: 12.5 V
